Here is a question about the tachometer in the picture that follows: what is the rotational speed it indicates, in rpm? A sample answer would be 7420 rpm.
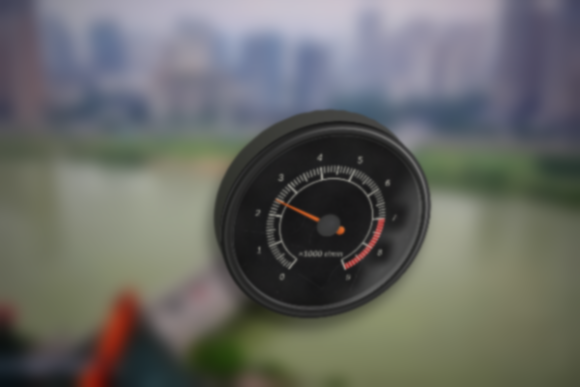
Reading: 2500 rpm
